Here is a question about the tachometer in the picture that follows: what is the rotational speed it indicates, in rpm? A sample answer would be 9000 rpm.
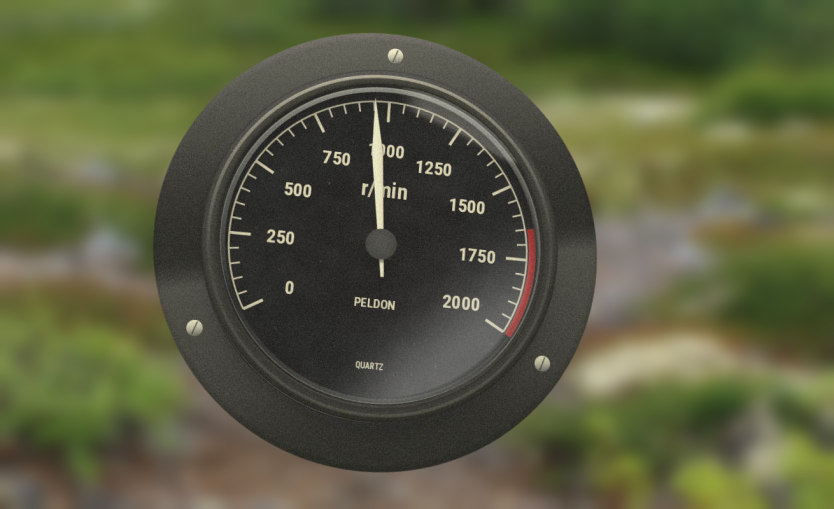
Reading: 950 rpm
